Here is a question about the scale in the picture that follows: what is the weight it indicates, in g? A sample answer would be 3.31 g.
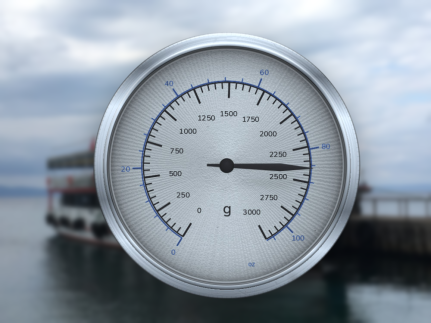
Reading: 2400 g
